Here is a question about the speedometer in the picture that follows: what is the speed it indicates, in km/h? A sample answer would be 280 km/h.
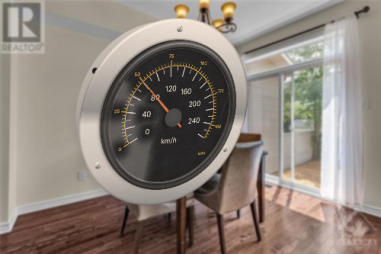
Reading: 80 km/h
